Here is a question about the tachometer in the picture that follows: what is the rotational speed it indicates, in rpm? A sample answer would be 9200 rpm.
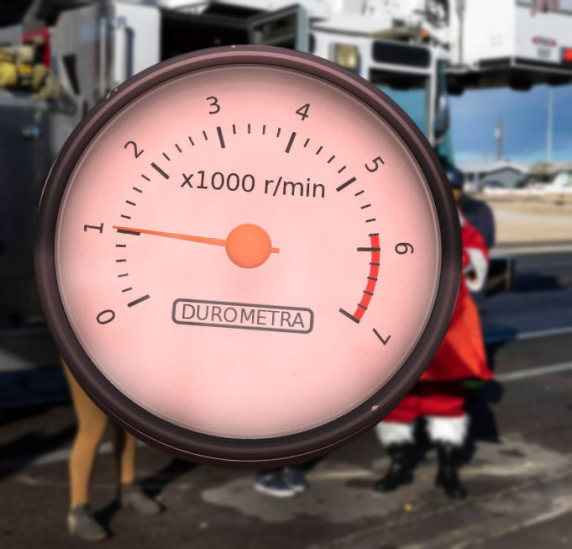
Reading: 1000 rpm
